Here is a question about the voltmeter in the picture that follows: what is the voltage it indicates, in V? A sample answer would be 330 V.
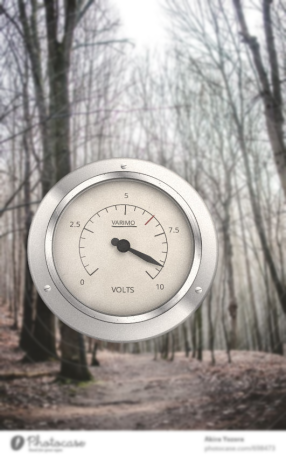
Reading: 9.25 V
